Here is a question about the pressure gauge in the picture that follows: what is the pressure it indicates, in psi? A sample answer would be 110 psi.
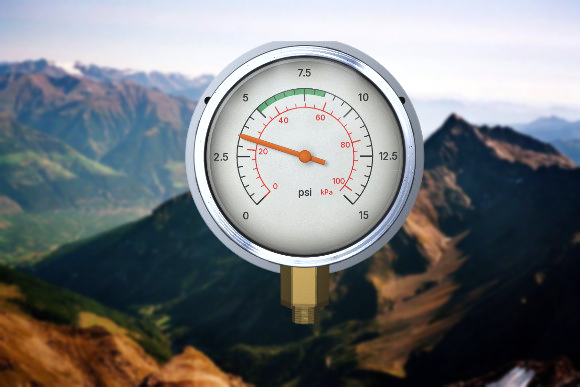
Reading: 3.5 psi
